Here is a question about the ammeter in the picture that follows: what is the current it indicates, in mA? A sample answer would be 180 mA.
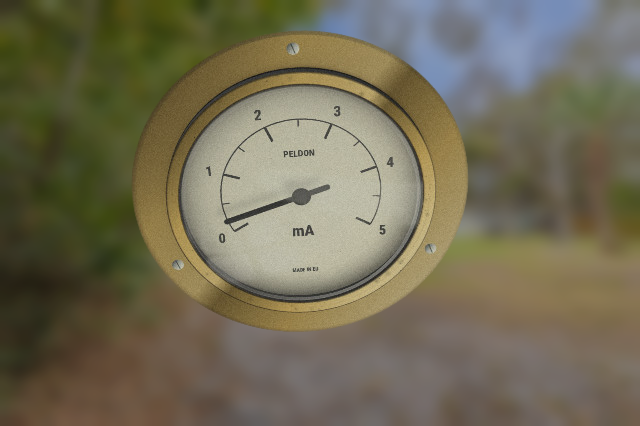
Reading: 0.25 mA
